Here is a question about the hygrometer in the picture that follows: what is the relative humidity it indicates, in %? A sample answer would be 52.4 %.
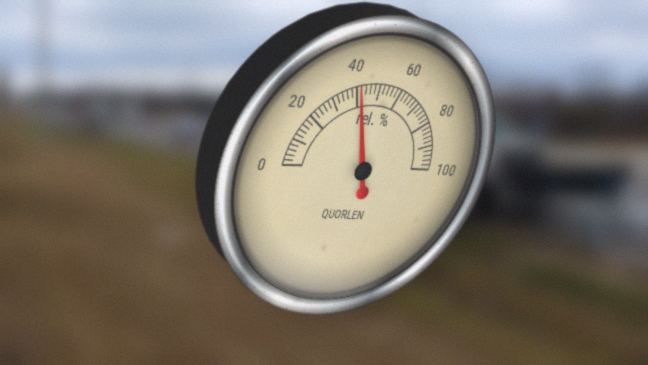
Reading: 40 %
